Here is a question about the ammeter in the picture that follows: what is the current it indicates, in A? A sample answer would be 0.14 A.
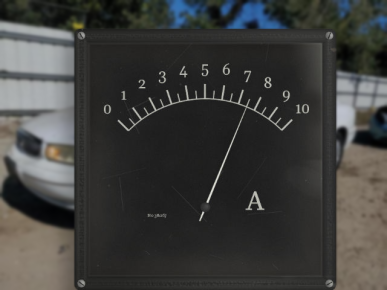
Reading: 7.5 A
